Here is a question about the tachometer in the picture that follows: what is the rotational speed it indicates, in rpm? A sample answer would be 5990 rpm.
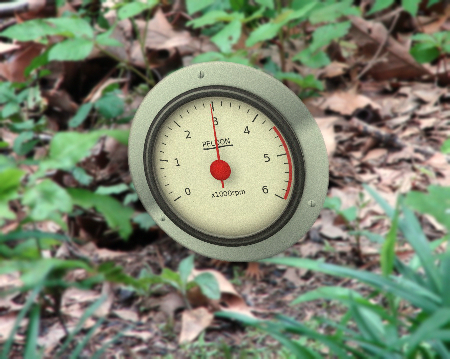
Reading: 3000 rpm
